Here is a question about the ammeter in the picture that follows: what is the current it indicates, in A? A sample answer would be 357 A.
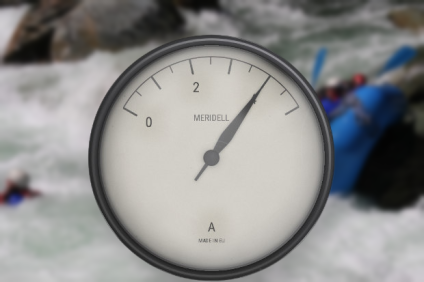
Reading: 4 A
